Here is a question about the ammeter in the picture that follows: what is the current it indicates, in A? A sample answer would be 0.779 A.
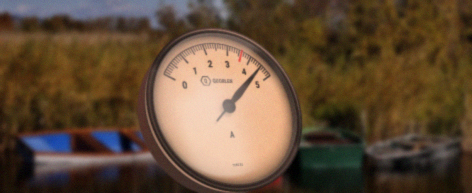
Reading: 4.5 A
